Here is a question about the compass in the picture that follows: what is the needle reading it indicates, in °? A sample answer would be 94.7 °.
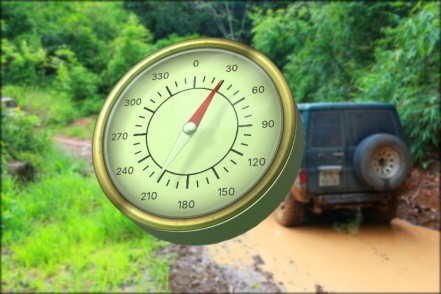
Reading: 30 °
